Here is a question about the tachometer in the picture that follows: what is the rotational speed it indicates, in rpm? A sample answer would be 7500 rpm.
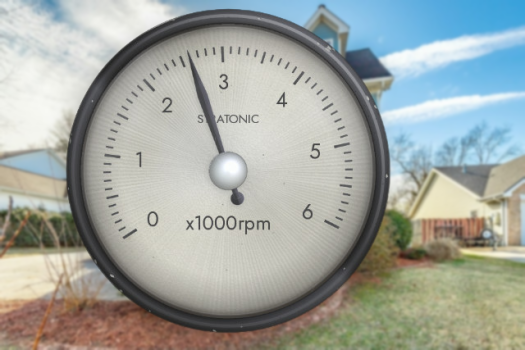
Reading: 2600 rpm
